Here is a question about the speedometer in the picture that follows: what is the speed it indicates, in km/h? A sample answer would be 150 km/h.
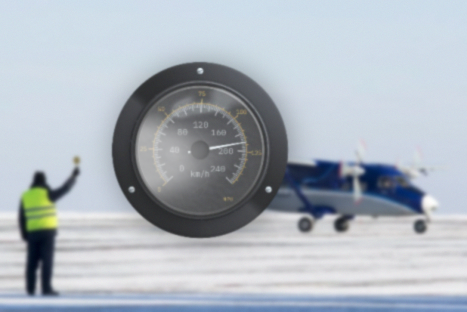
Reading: 190 km/h
